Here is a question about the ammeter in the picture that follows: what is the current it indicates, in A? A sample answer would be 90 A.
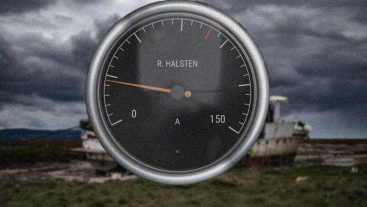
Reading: 22.5 A
